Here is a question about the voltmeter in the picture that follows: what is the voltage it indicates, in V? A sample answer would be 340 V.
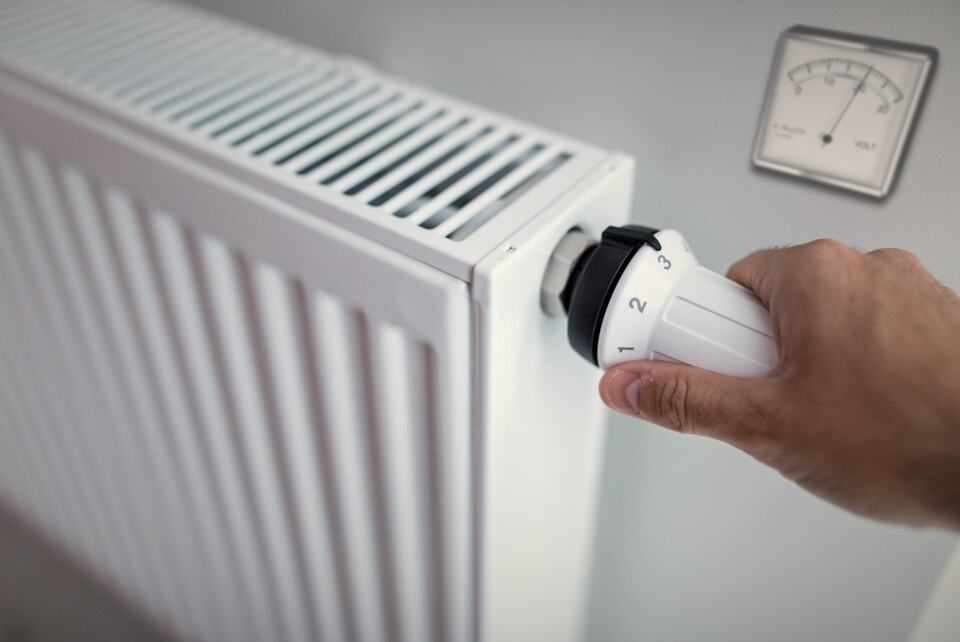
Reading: 20 V
